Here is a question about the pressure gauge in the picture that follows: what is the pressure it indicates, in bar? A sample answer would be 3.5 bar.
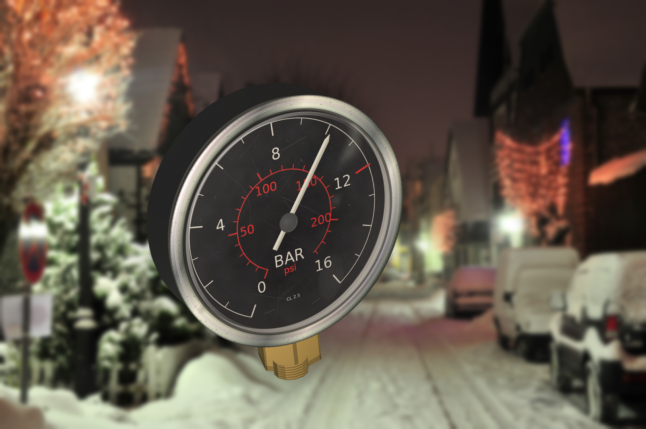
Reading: 10 bar
